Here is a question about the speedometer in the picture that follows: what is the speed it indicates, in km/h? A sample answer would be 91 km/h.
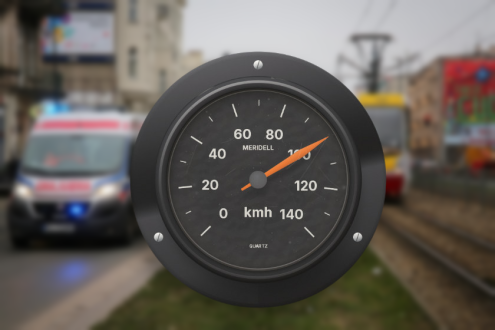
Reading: 100 km/h
